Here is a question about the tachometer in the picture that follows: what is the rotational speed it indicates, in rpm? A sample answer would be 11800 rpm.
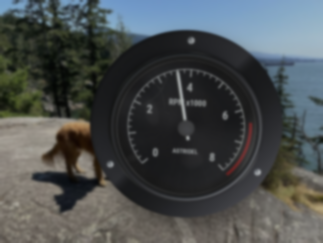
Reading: 3600 rpm
